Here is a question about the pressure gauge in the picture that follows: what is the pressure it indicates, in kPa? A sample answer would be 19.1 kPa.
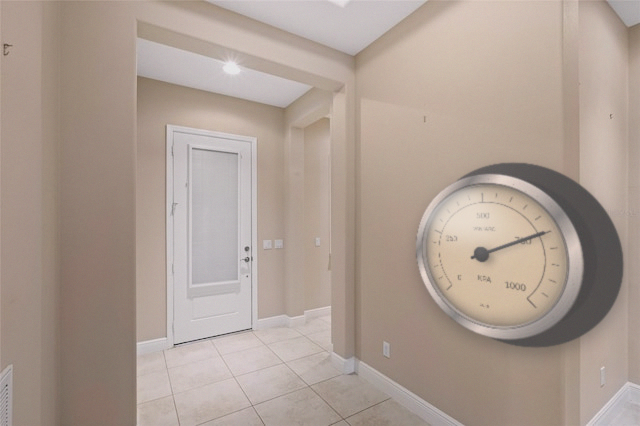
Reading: 750 kPa
